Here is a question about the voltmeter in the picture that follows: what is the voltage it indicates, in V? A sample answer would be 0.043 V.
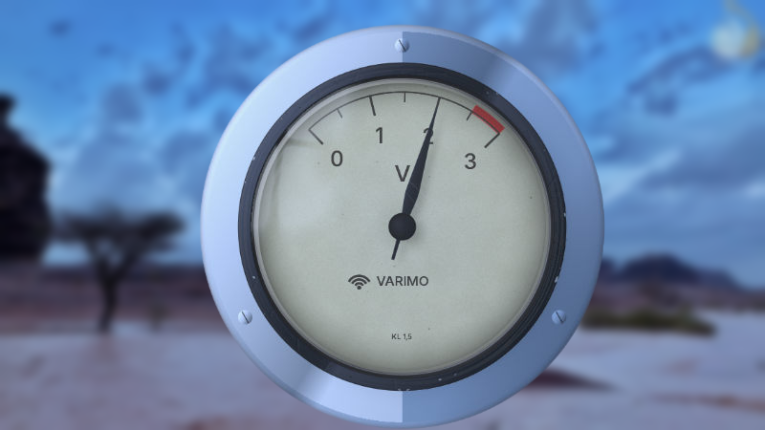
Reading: 2 V
